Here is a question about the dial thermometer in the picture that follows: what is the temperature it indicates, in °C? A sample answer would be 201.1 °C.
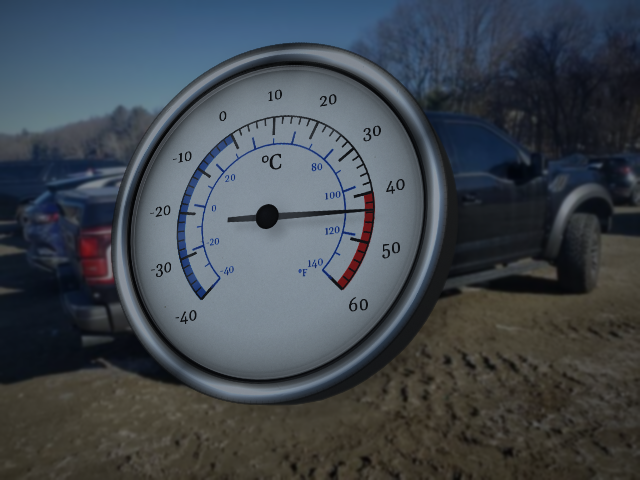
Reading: 44 °C
